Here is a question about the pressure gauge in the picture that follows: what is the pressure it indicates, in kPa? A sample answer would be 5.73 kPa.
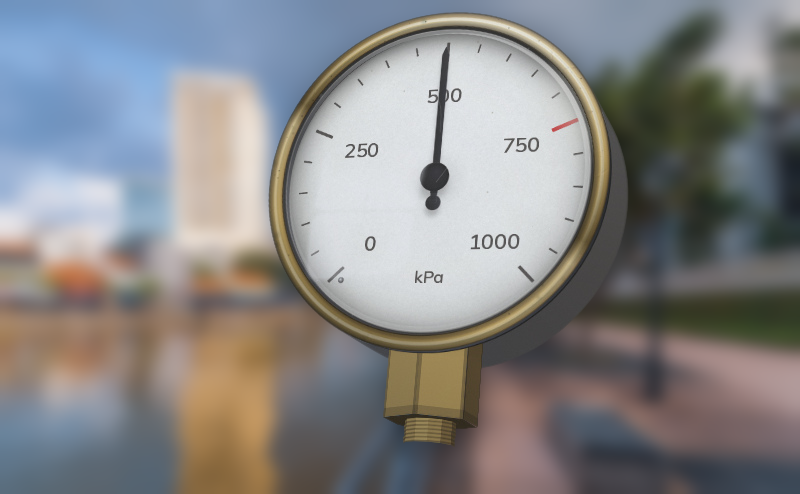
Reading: 500 kPa
